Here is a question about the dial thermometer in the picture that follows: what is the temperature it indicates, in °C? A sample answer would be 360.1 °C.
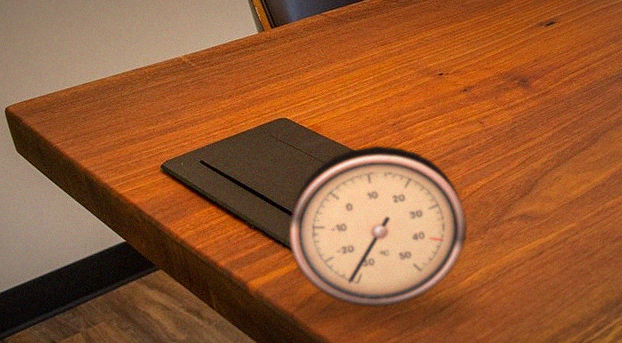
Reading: -28 °C
